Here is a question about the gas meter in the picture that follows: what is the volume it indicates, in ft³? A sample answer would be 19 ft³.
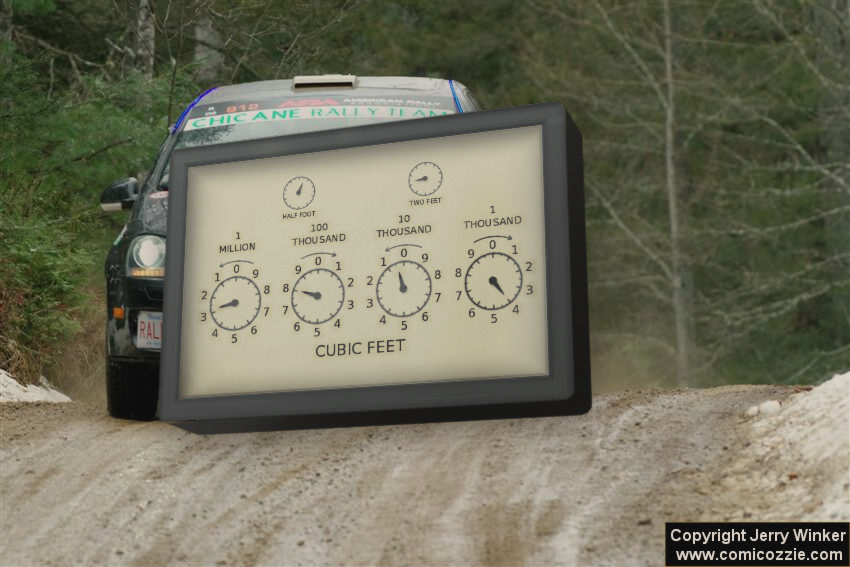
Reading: 280400 ft³
